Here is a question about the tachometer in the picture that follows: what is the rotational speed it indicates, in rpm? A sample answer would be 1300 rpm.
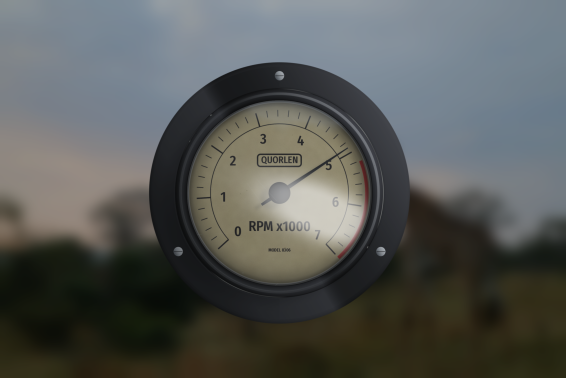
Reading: 4900 rpm
